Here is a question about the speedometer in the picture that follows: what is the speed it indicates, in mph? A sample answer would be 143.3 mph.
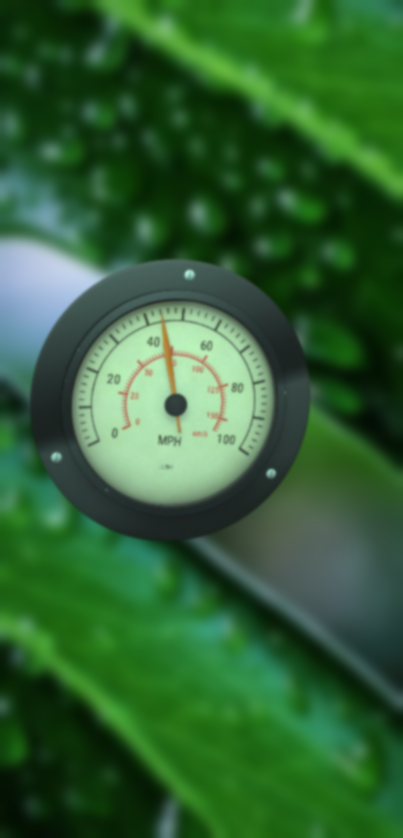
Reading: 44 mph
